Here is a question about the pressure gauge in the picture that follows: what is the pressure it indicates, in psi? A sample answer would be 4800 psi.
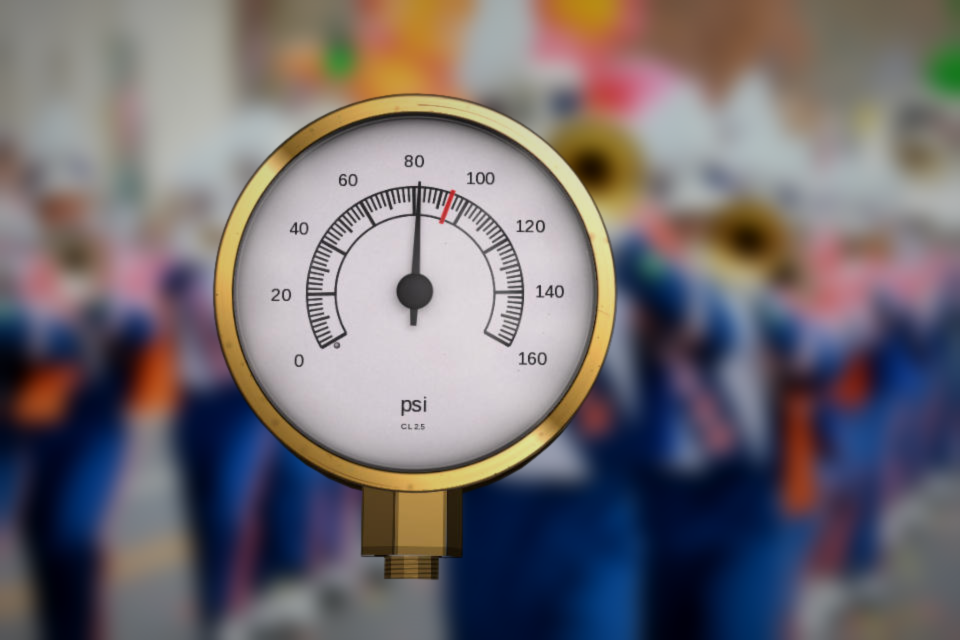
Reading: 82 psi
